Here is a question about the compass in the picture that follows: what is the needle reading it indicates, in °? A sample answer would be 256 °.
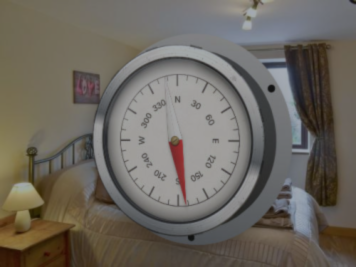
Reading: 170 °
